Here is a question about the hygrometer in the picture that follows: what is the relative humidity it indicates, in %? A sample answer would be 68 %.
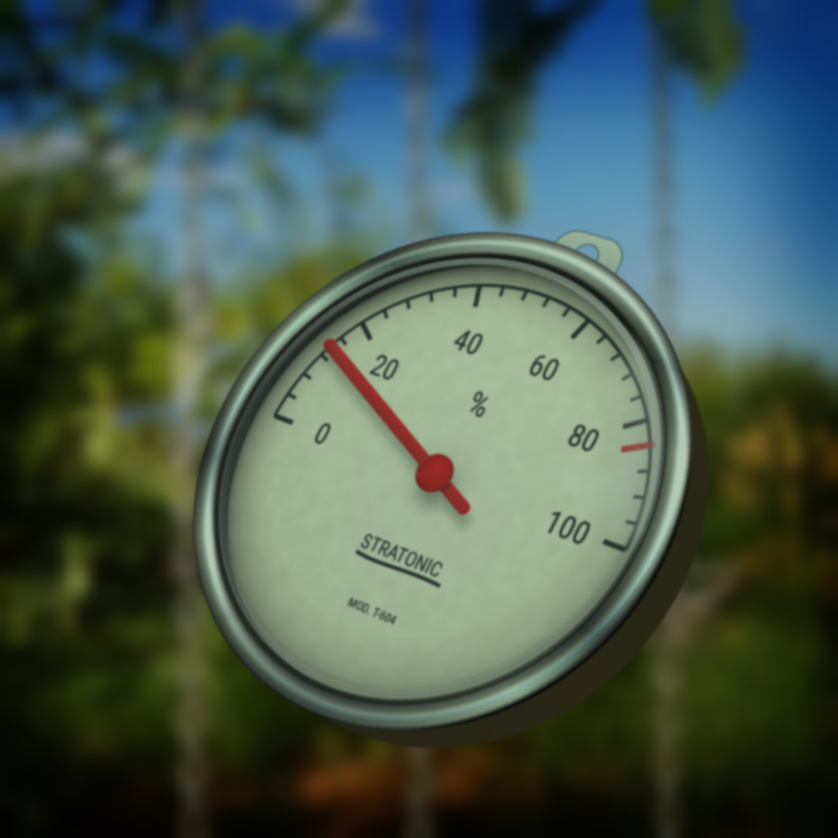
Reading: 14 %
